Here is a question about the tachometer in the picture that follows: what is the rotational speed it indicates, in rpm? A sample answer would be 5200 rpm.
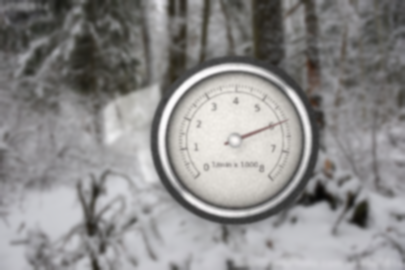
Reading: 6000 rpm
